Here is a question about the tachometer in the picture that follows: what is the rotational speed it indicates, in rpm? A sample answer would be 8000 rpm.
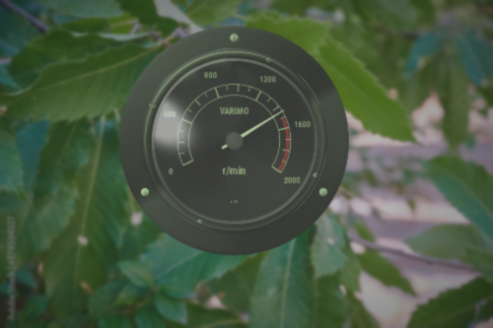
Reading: 1450 rpm
